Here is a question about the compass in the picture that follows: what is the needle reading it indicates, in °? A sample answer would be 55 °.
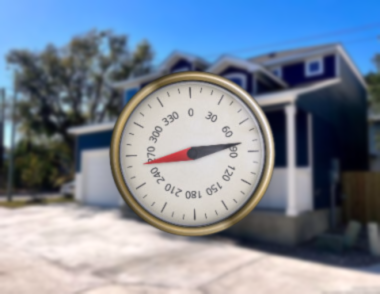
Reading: 260 °
